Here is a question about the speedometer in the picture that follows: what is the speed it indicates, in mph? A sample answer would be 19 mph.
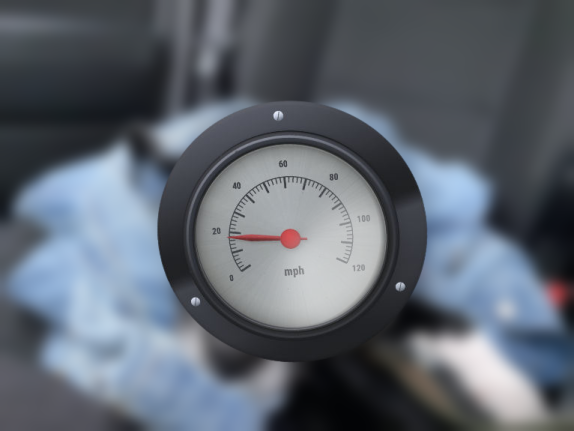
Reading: 18 mph
